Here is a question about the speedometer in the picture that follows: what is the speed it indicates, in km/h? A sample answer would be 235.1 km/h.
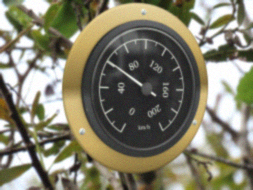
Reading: 60 km/h
